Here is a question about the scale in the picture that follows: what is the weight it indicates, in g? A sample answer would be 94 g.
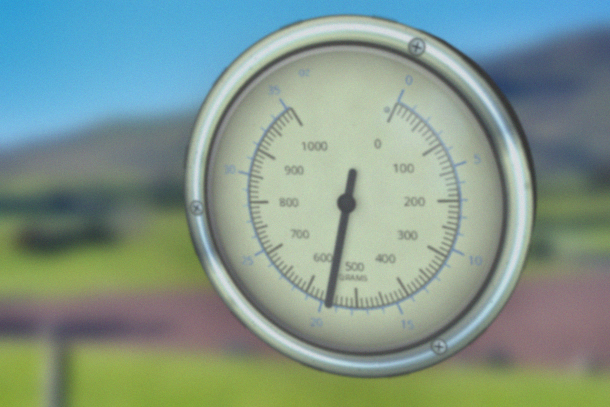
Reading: 550 g
